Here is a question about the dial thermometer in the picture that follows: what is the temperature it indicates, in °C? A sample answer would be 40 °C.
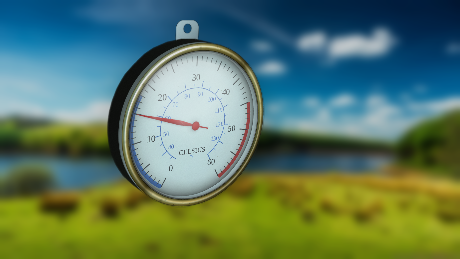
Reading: 15 °C
